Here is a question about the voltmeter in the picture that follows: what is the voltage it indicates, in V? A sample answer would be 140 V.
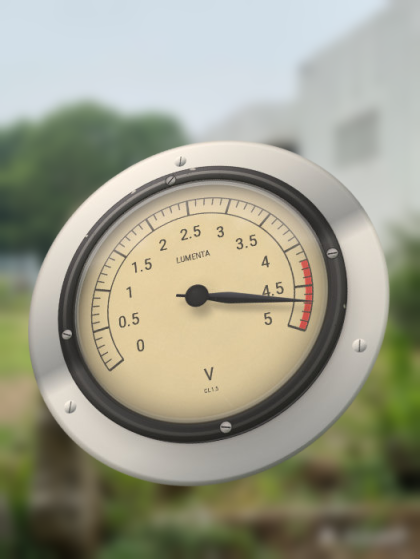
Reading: 4.7 V
